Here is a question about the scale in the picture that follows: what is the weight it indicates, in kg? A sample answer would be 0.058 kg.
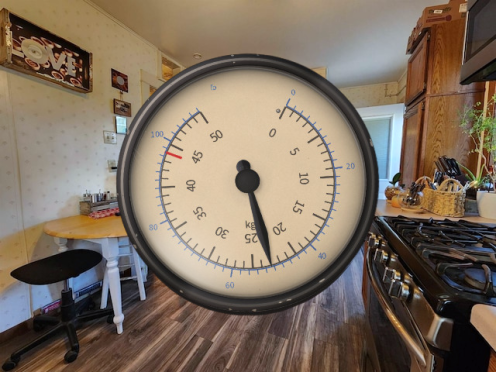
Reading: 23 kg
